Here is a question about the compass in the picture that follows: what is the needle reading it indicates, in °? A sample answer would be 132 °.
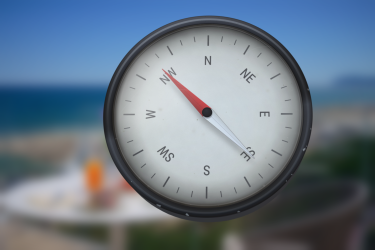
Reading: 315 °
